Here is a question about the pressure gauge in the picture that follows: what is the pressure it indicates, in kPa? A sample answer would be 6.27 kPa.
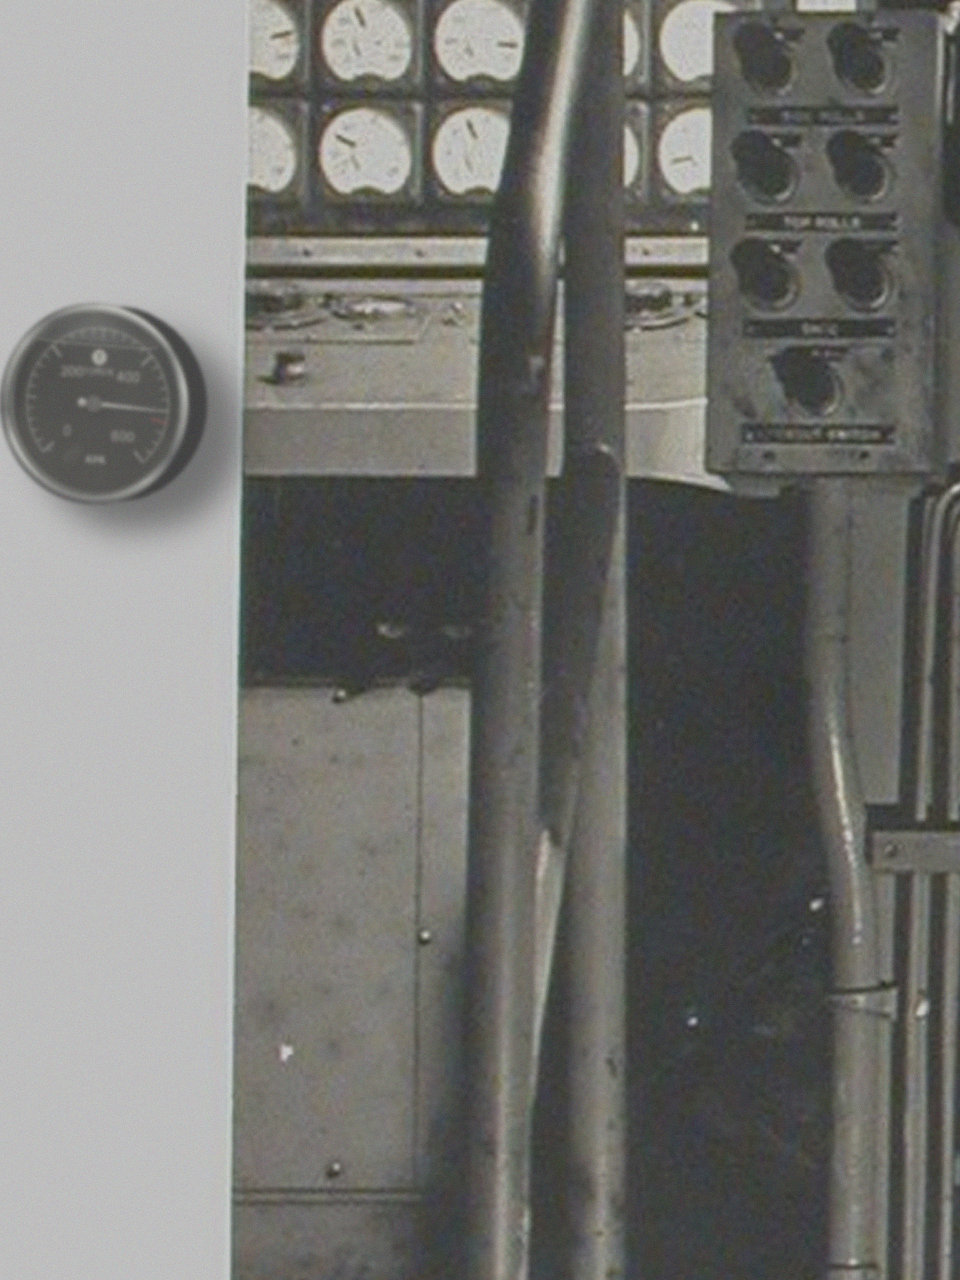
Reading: 500 kPa
